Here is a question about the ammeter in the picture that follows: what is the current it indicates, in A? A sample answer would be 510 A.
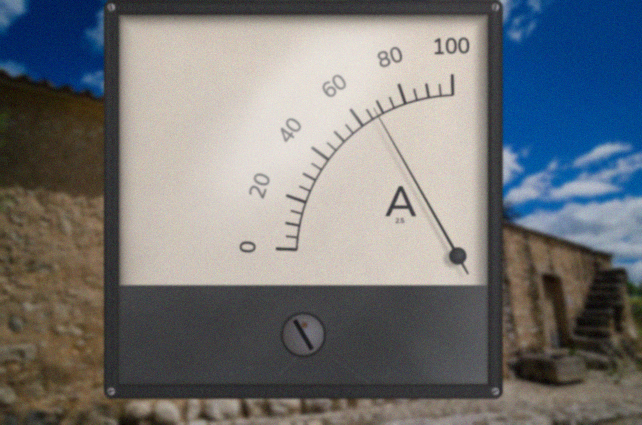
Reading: 67.5 A
